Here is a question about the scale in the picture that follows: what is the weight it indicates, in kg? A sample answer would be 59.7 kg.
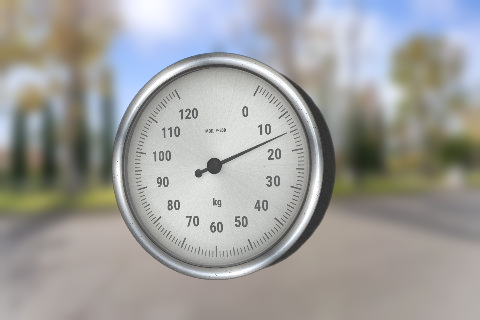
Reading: 15 kg
